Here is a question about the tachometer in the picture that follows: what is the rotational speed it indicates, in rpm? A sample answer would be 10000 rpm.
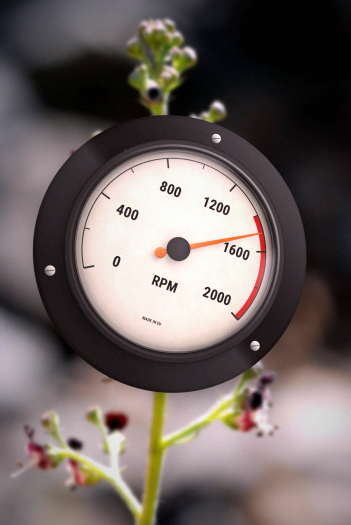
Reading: 1500 rpm
